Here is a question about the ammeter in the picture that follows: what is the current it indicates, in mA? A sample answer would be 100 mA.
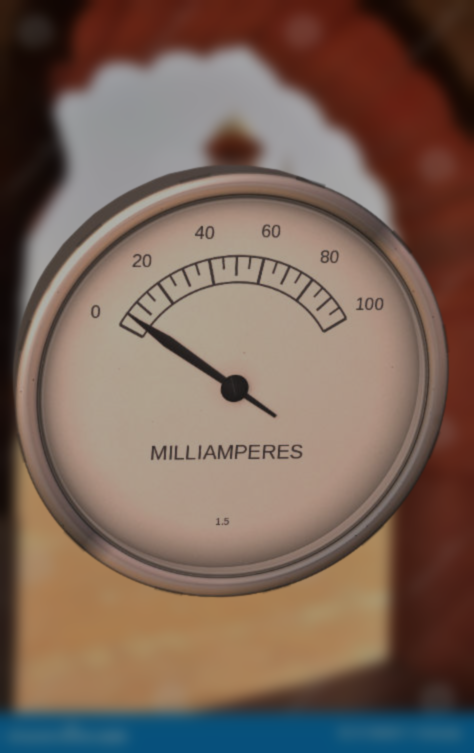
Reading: 5 mA
